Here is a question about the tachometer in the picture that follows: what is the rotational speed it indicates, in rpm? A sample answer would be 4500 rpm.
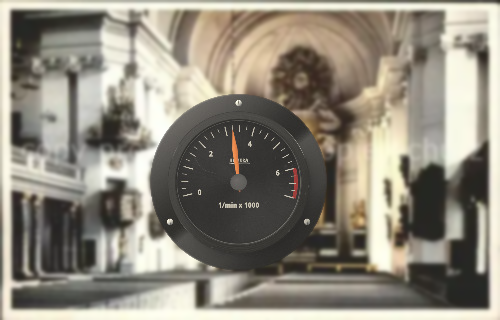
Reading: 3250 rpm
